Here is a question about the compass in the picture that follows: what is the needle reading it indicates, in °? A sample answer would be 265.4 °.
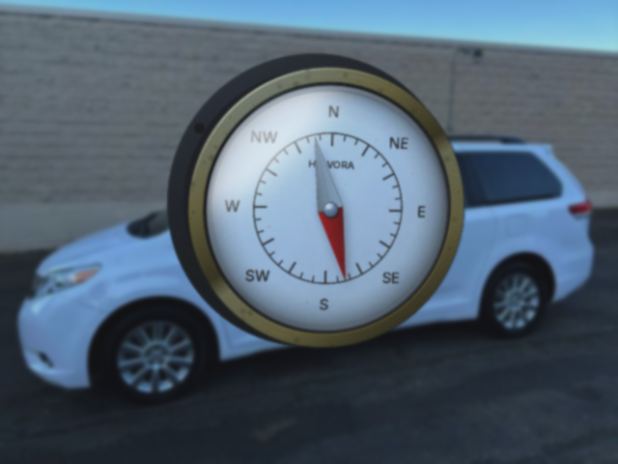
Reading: 165 °
